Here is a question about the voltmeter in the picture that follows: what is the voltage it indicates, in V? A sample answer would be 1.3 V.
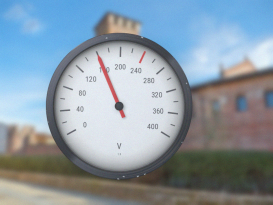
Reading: 160 V
